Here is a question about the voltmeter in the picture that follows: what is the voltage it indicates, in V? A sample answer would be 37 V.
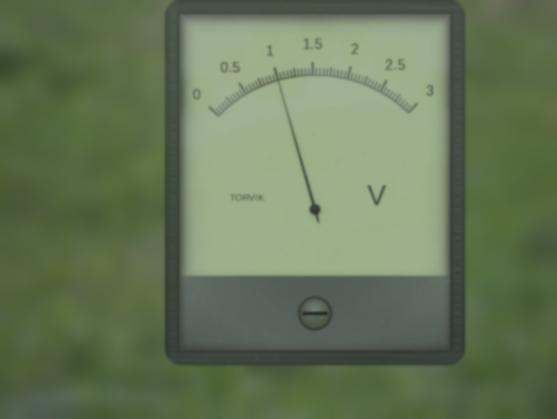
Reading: 1 V
